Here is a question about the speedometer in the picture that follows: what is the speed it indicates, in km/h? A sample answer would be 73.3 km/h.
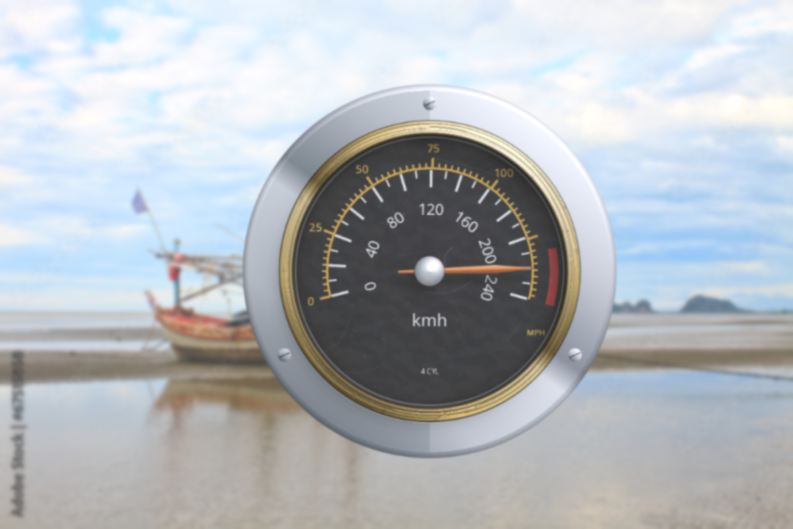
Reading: 220 km/h
